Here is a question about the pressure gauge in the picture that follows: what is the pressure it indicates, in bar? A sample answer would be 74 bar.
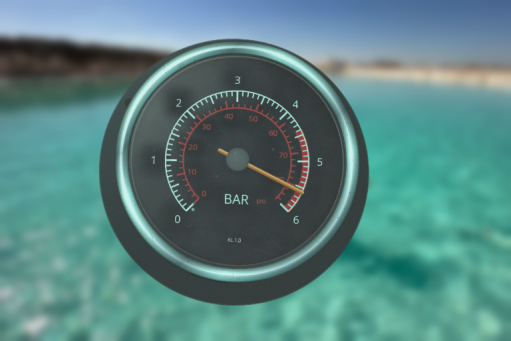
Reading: 5.6 bar
